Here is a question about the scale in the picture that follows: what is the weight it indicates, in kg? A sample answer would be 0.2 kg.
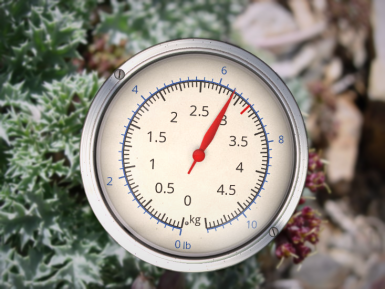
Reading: 2.9 kg
